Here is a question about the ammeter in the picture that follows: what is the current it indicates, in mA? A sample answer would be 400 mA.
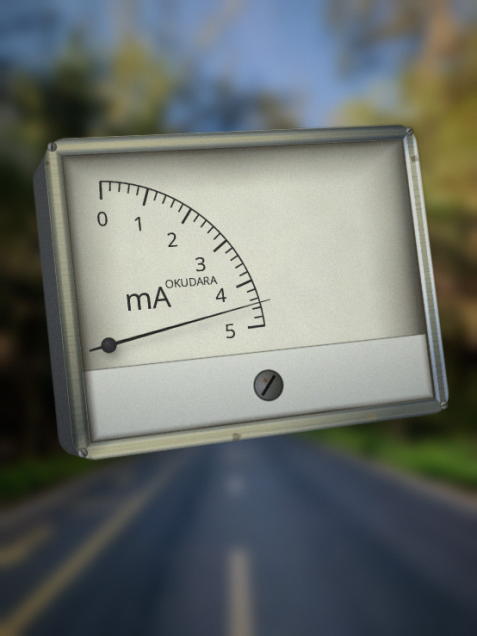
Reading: 4.5 mA
